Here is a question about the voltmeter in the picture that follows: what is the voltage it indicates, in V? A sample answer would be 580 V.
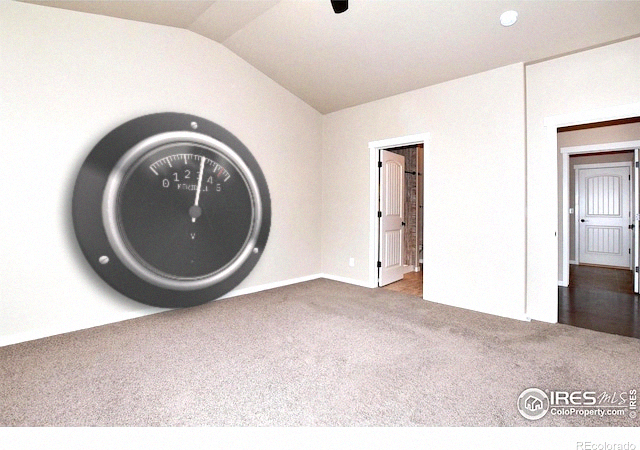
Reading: 3 V
